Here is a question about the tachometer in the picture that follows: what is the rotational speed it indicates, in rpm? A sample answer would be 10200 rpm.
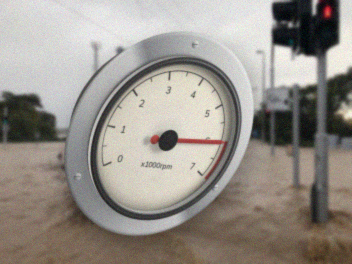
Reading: 6000 rpm
